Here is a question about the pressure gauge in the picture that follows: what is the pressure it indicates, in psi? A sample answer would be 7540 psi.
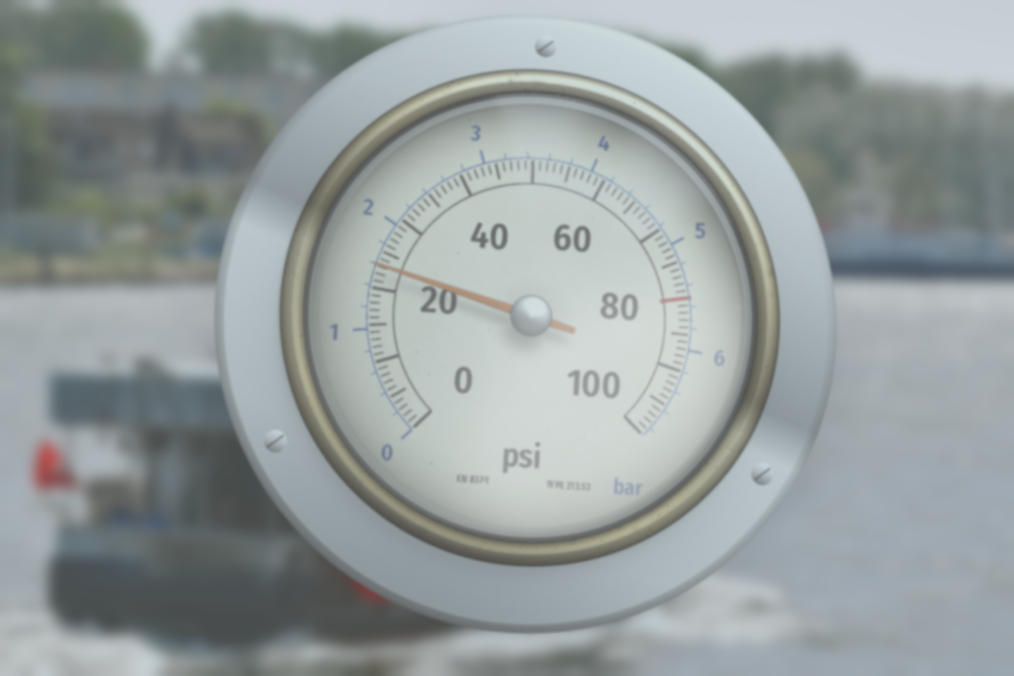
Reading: 23 psi
